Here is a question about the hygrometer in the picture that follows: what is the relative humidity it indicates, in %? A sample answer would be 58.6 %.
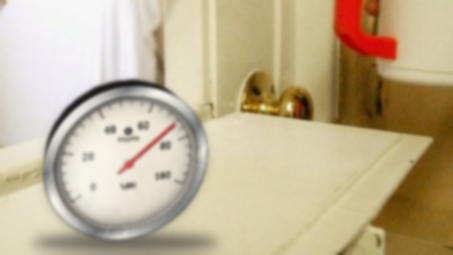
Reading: 72 %
